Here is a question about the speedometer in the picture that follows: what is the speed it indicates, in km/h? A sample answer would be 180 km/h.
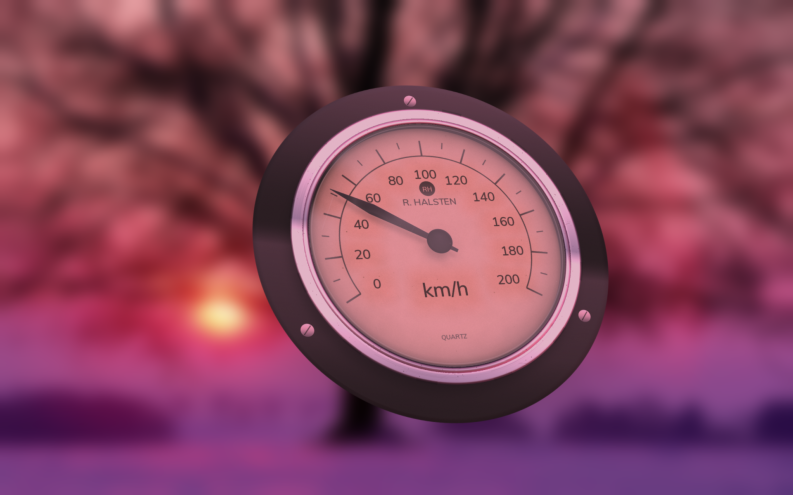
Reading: 50 km/h
